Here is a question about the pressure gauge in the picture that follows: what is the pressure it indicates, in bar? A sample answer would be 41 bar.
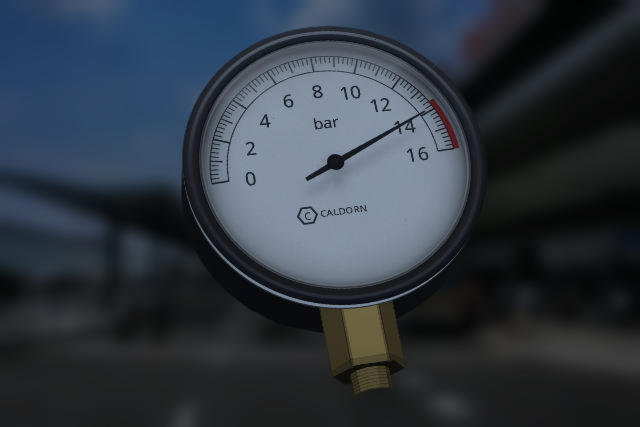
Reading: 14 bar
